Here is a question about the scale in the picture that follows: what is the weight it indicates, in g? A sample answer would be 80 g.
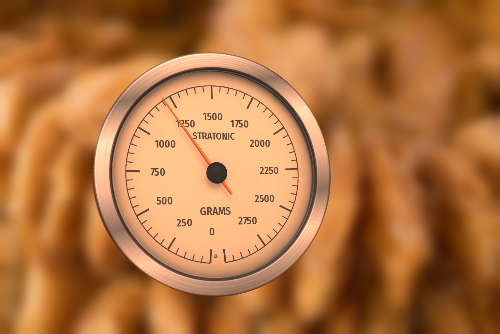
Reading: 1200 g
